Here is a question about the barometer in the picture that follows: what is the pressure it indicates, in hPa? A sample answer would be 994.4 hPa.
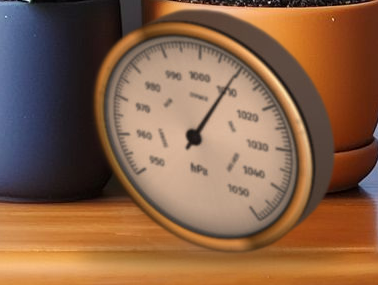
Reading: 1010 hPa
